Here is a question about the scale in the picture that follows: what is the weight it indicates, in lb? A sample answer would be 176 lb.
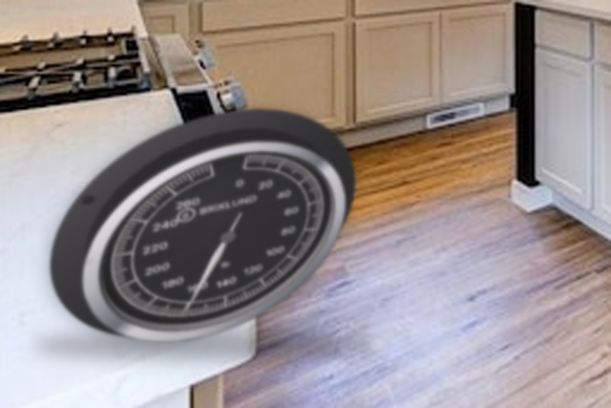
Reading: 160 lb
